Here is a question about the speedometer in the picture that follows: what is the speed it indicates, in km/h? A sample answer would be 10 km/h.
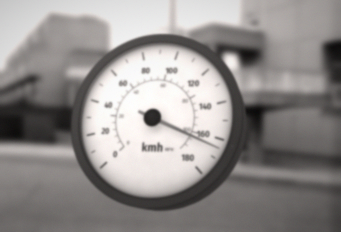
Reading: 165 km/h
